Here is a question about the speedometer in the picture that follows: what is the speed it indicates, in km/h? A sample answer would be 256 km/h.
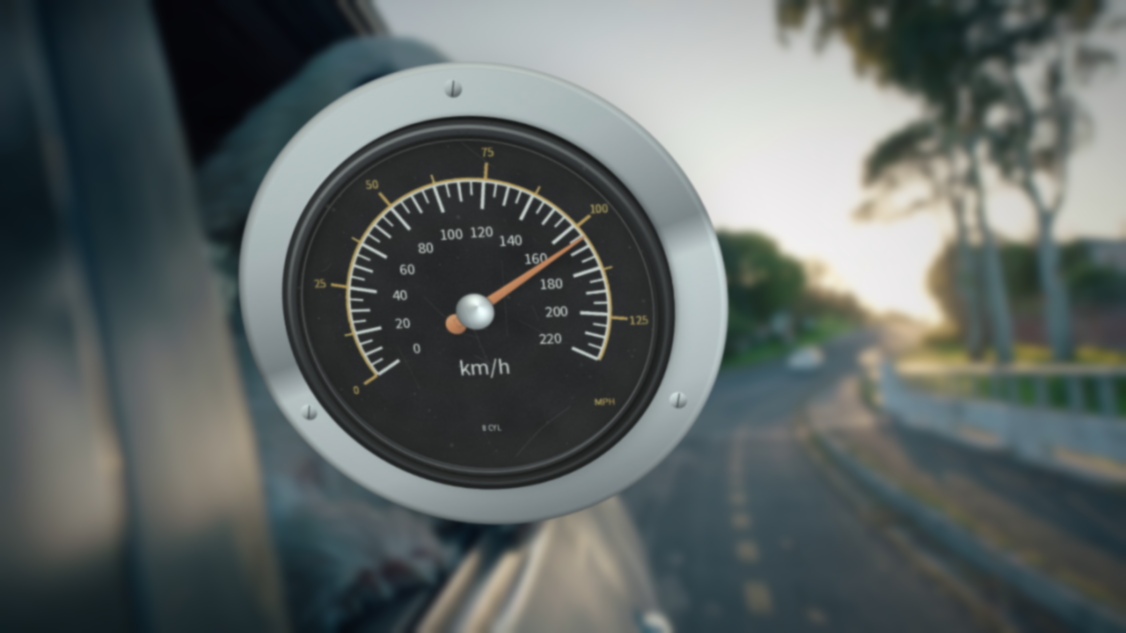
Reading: 165 km/h
